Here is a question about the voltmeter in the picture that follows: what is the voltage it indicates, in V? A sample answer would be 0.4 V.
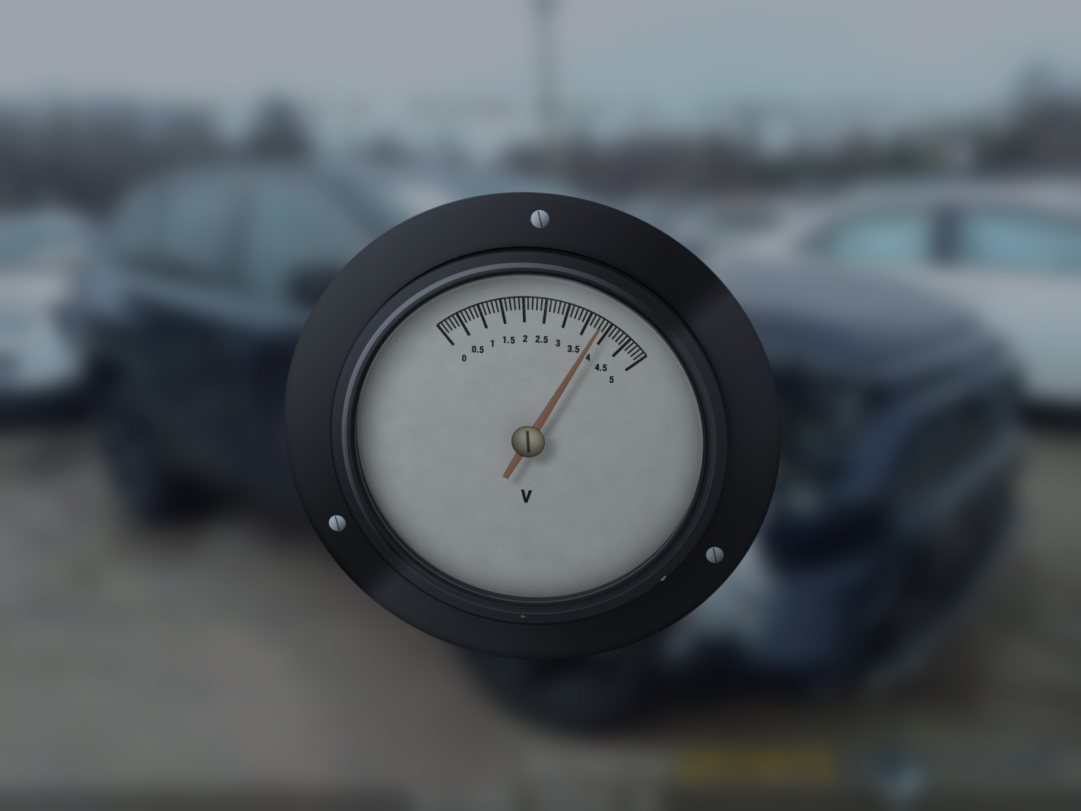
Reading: 3.8 V
